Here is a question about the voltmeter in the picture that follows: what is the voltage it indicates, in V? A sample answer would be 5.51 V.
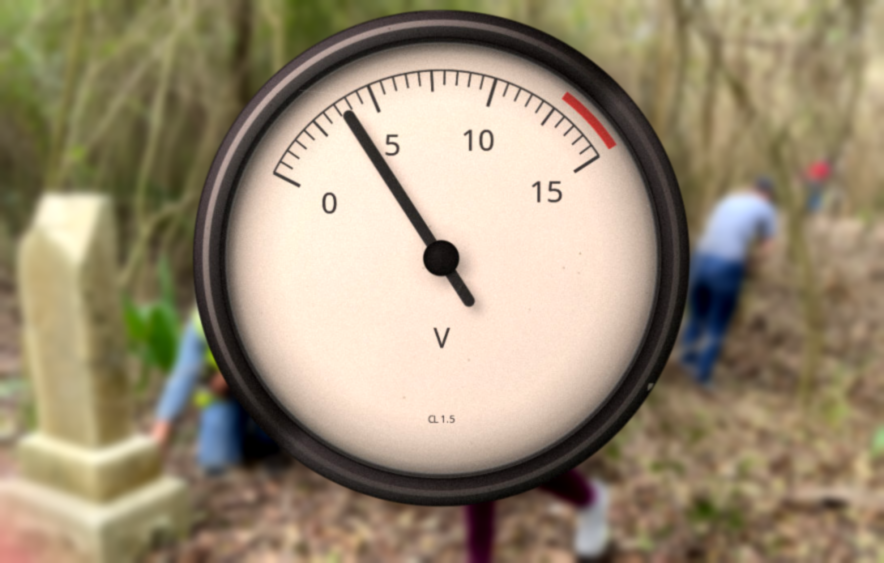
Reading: 3.75 V
